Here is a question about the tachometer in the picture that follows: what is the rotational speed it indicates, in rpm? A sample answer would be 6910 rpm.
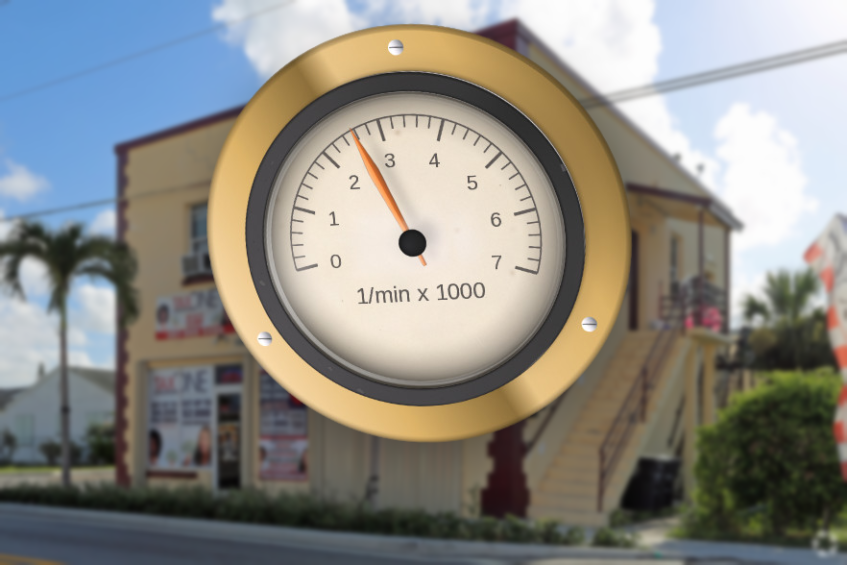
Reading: 2600 rpm
